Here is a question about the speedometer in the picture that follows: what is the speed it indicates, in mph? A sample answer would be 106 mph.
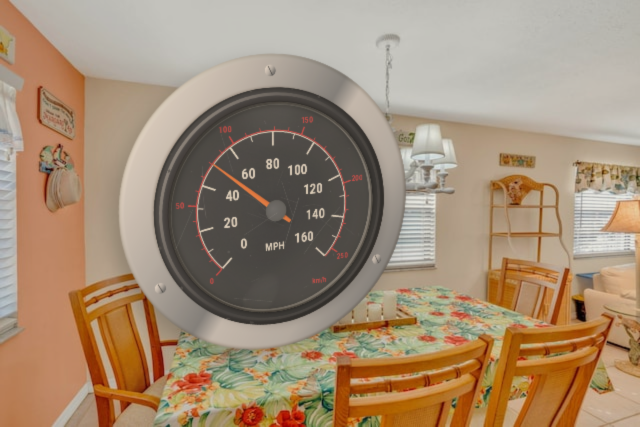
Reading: 50 mph
